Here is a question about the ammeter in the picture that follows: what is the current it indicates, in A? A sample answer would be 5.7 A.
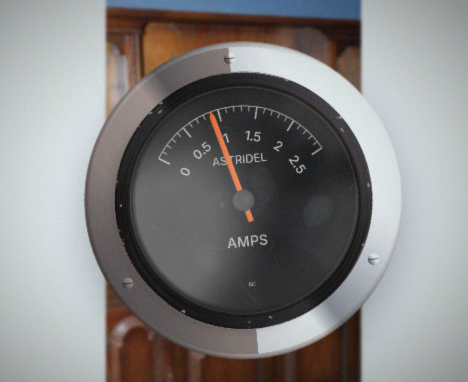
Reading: 0.9 A
